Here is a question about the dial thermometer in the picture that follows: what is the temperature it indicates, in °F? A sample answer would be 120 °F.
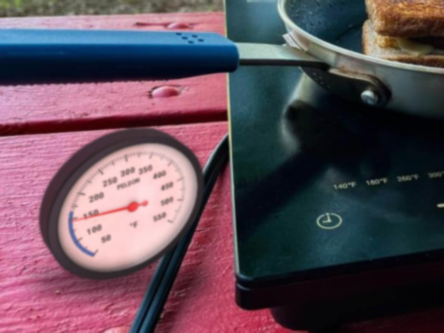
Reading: 150 °F
